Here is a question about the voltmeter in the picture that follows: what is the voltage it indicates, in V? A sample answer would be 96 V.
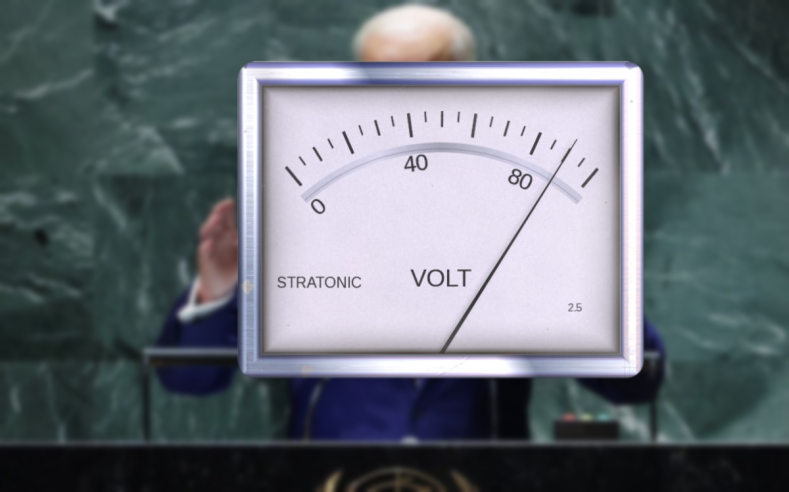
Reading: 90 V
